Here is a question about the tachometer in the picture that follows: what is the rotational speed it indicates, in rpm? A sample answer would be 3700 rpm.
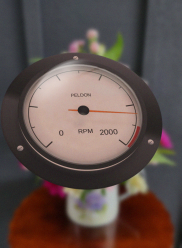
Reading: 1700 rpm
